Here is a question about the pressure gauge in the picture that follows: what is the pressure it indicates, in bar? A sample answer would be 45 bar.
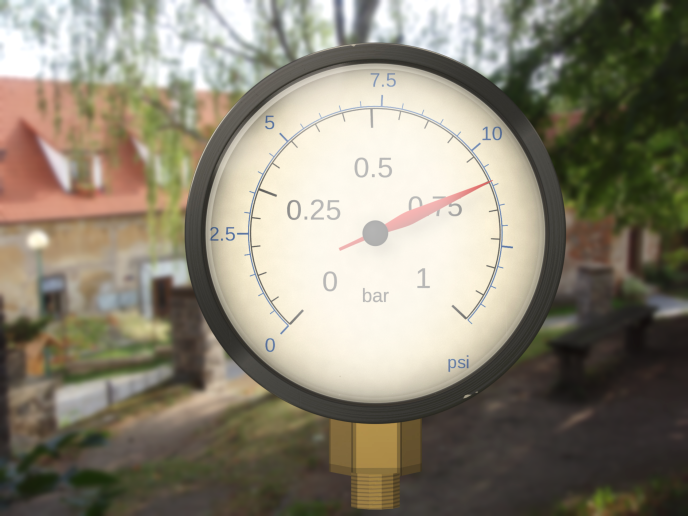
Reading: 0.75 bar
